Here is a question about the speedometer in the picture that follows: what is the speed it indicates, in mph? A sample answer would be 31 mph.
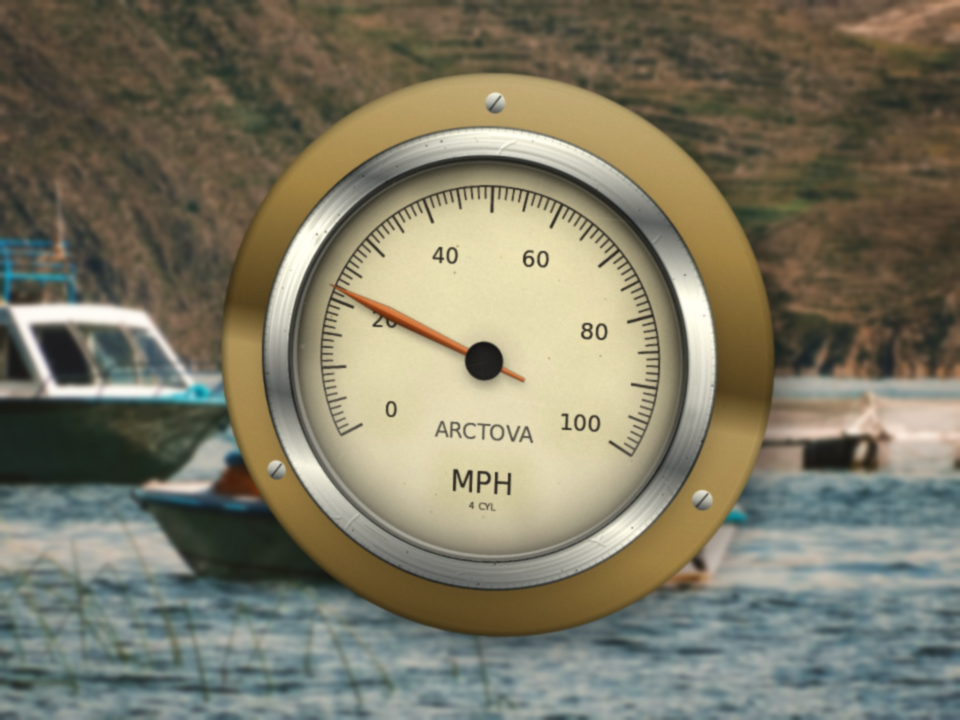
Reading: 22 mph
